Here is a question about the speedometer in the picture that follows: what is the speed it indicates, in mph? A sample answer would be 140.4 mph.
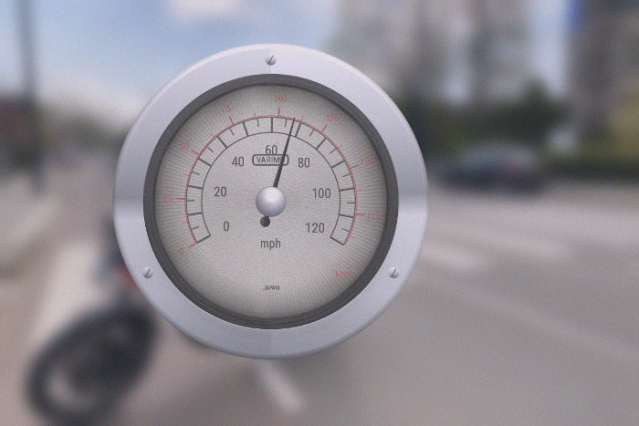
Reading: 67.5 mph
